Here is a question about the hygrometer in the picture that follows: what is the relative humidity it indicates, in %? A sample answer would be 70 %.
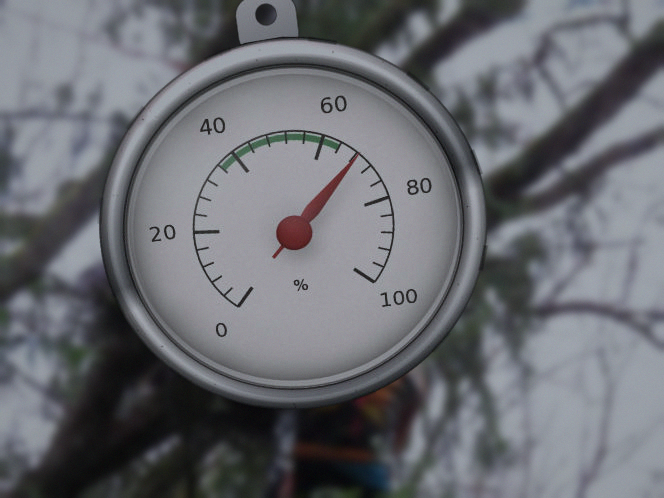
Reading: 68 %
